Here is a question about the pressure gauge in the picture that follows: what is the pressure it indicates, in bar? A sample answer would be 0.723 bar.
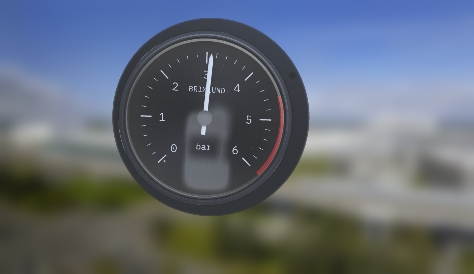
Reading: 3.1 bar
